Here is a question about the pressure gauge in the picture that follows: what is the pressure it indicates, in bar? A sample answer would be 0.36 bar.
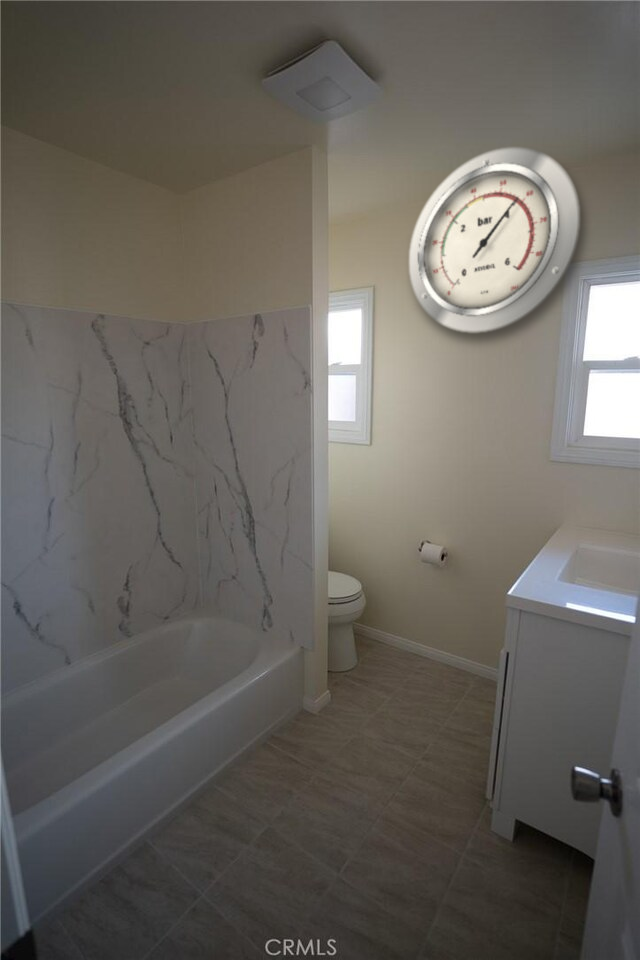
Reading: 4 bar
